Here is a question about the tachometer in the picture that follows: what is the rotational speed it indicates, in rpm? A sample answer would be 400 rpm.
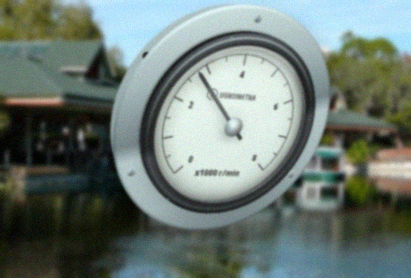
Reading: 2750 rpm
